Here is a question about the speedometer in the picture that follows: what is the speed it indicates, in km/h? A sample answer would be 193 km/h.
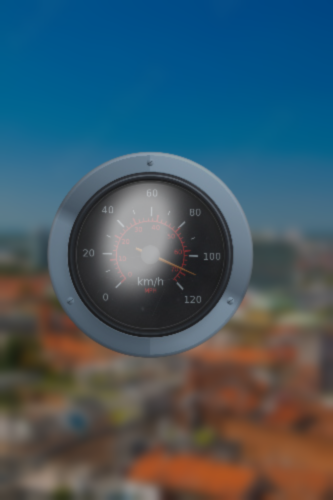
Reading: 110 km/h
